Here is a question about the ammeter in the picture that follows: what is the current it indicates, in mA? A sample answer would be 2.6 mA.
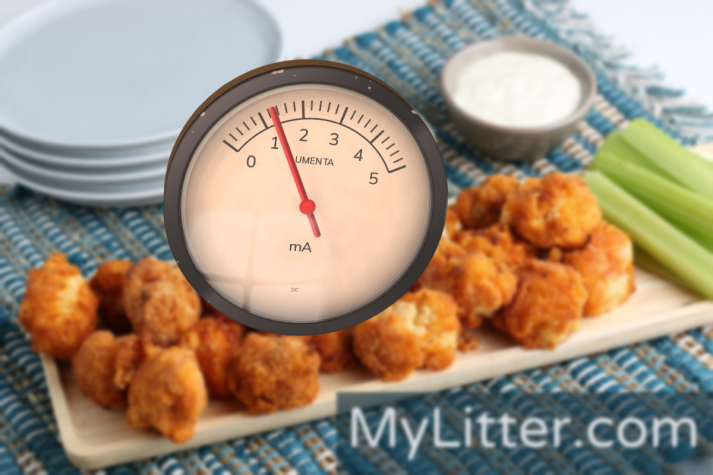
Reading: 1.3 mA
